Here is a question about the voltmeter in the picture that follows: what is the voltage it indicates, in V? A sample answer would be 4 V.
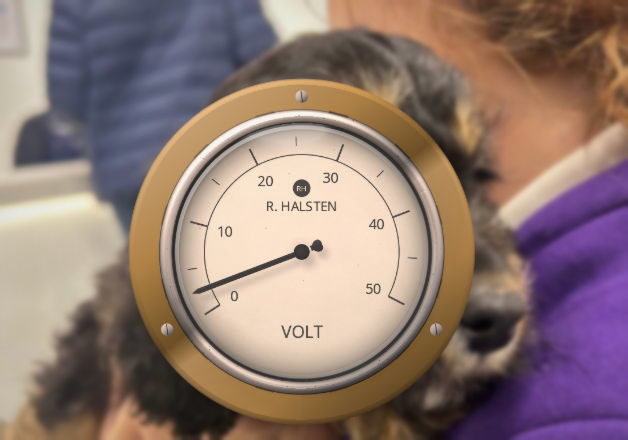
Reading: 2.5 V
